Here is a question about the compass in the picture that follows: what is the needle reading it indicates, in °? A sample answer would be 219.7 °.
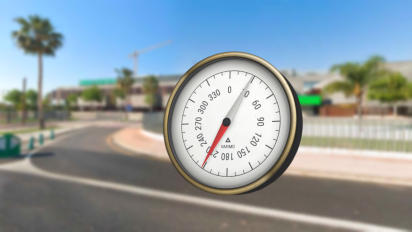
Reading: 210 °
